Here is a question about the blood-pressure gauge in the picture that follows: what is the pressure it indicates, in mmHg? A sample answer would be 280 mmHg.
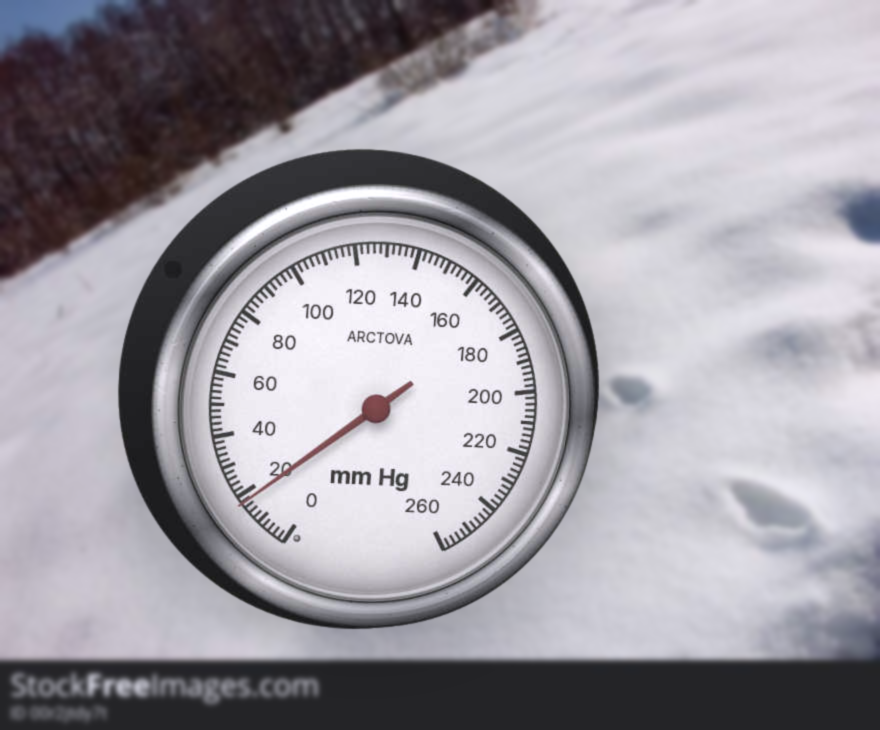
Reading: 18 mmHg
